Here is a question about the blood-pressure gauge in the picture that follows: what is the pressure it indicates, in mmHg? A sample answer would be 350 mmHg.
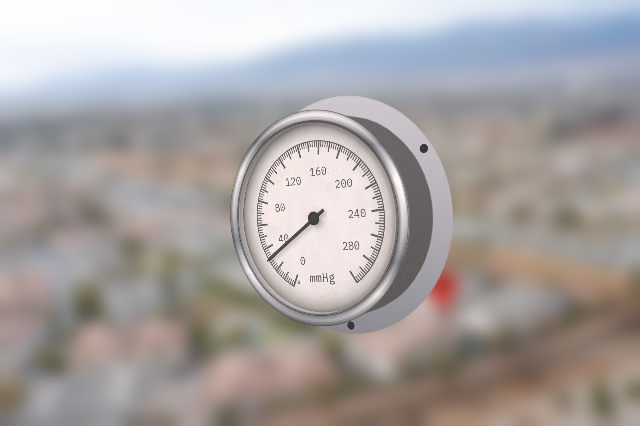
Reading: 30 mmHg
